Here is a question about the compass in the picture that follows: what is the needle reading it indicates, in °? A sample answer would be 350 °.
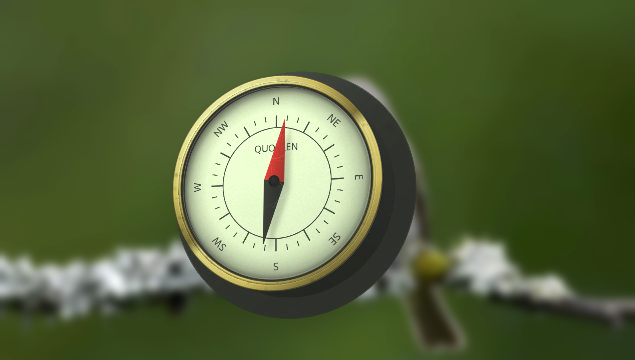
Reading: 10 °
